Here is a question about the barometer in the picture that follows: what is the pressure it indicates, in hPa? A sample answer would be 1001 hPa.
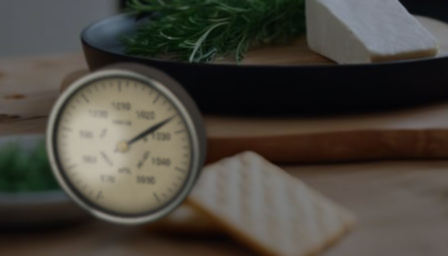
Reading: 1026 hPa
